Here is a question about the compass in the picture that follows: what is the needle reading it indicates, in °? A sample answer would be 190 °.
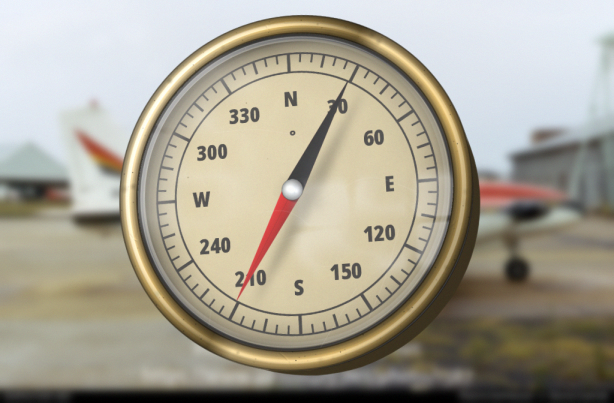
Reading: 210 °
